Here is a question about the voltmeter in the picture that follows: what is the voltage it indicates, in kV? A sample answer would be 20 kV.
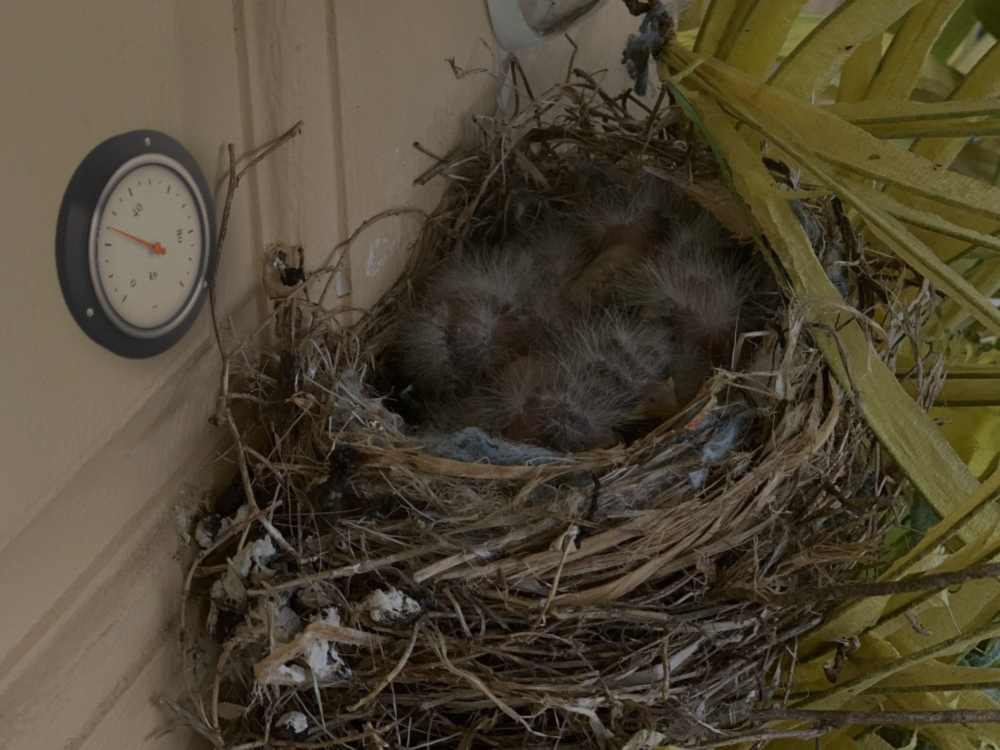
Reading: 25 kV
